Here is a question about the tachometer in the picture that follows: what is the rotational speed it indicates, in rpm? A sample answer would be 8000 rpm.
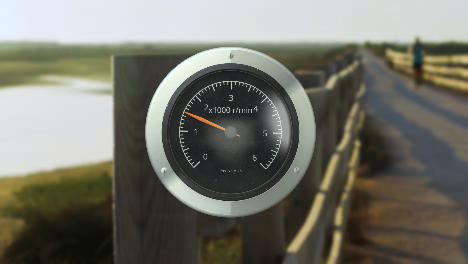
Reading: 1500 rpm
